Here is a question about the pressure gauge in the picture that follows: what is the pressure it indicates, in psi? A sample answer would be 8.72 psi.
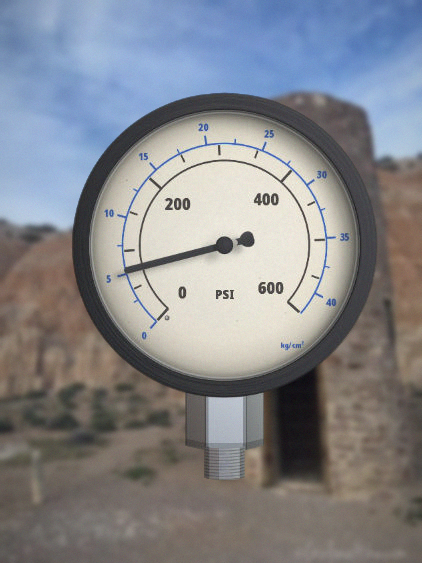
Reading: 75 psi
